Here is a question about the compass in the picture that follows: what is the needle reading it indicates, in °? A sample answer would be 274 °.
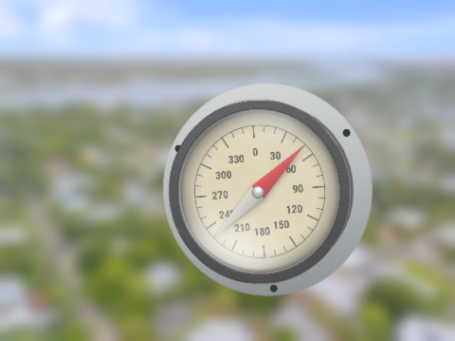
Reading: 50 °
